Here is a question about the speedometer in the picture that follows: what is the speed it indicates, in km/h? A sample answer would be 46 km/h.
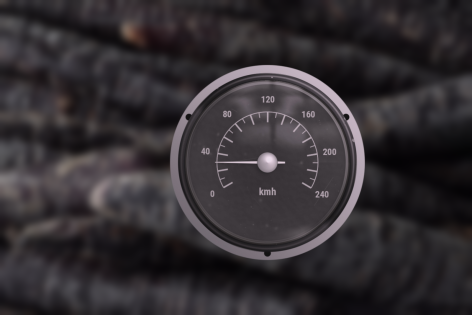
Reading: 30 km/h
